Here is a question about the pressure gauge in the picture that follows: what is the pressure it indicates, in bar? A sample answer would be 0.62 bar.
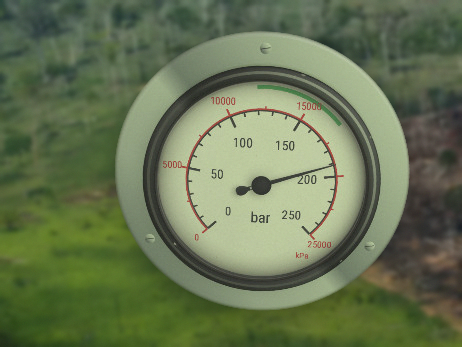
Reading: 190 bar
